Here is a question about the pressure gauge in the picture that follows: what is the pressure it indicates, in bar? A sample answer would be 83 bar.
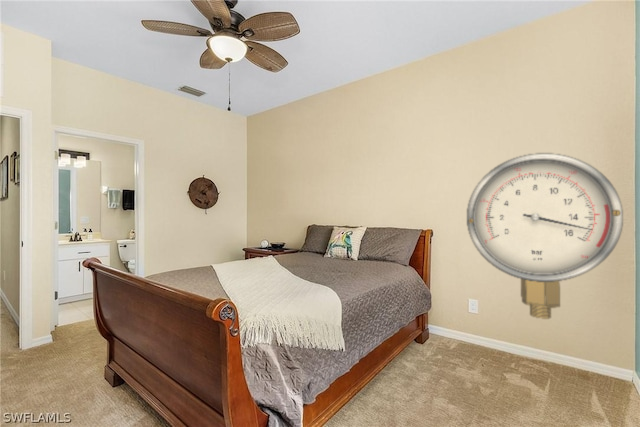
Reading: 15 bar
